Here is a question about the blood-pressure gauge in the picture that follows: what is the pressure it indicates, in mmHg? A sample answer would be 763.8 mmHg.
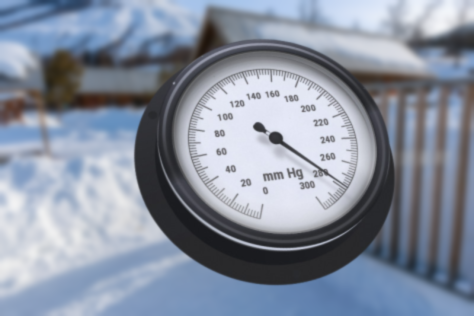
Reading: 280 mmHg
